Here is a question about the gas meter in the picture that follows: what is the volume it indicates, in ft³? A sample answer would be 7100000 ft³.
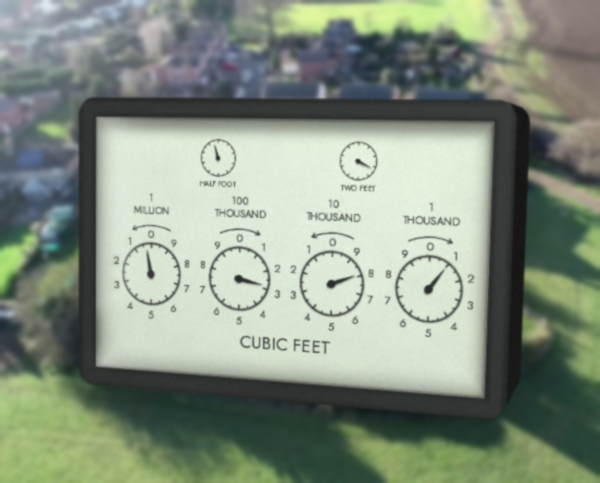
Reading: 28100 ft³
